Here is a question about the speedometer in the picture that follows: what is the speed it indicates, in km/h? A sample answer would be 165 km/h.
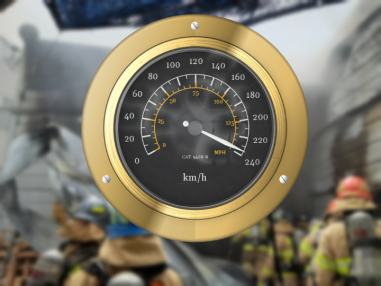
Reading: 235 km/h
